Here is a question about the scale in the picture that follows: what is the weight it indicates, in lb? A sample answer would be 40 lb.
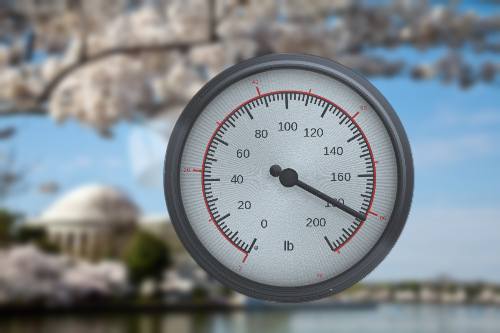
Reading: 180 lb
